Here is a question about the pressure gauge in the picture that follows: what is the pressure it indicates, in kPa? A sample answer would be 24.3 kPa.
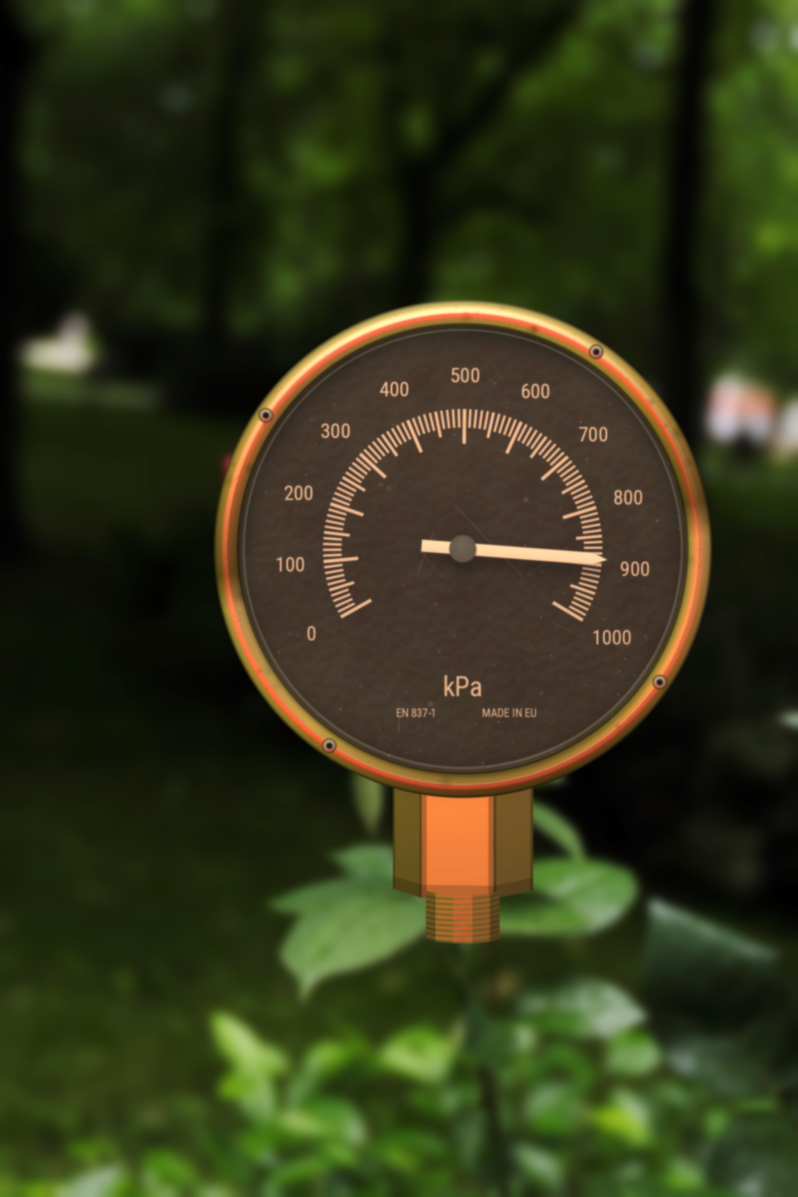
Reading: 890 kPa
